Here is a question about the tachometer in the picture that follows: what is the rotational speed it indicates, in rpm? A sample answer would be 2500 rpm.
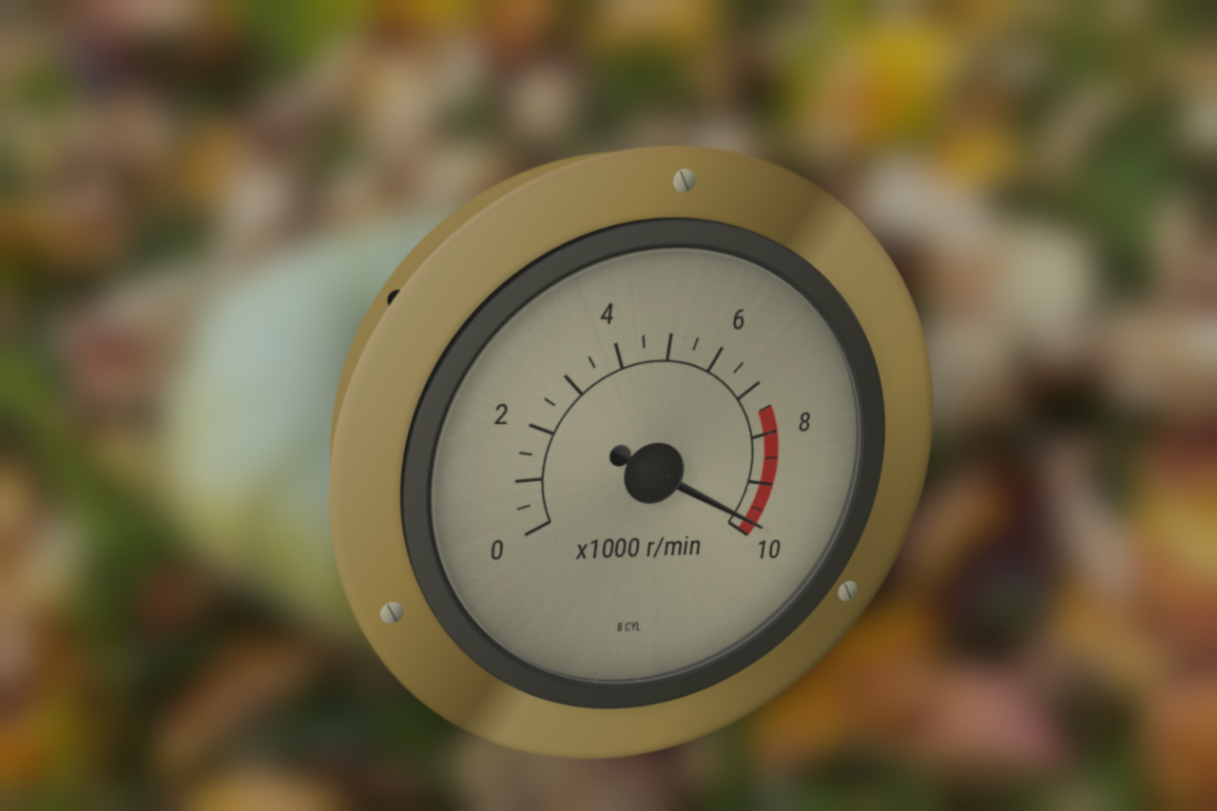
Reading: 9750 rpm
